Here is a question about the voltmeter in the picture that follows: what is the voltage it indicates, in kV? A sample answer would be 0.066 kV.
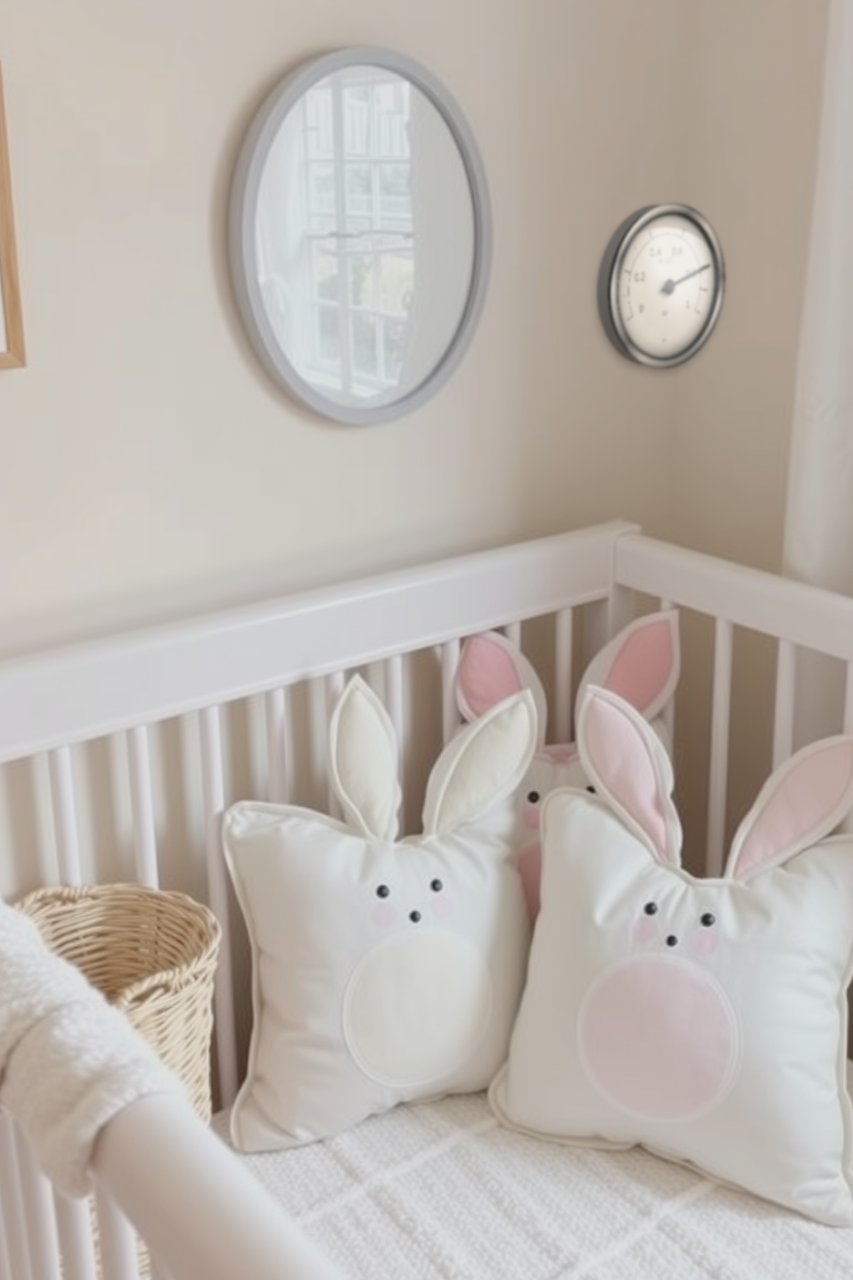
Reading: 0.8 kV
